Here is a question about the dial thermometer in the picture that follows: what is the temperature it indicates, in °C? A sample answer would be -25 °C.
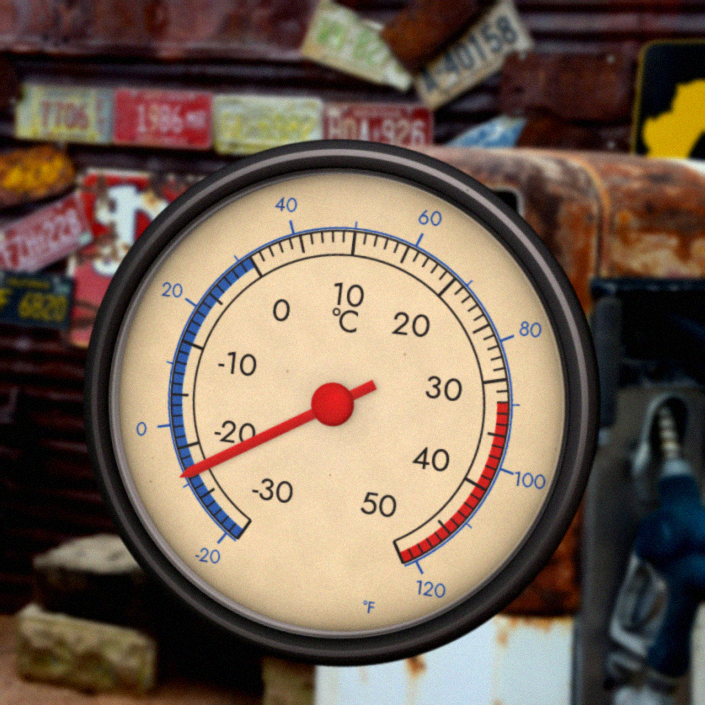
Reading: -22.5 °C
